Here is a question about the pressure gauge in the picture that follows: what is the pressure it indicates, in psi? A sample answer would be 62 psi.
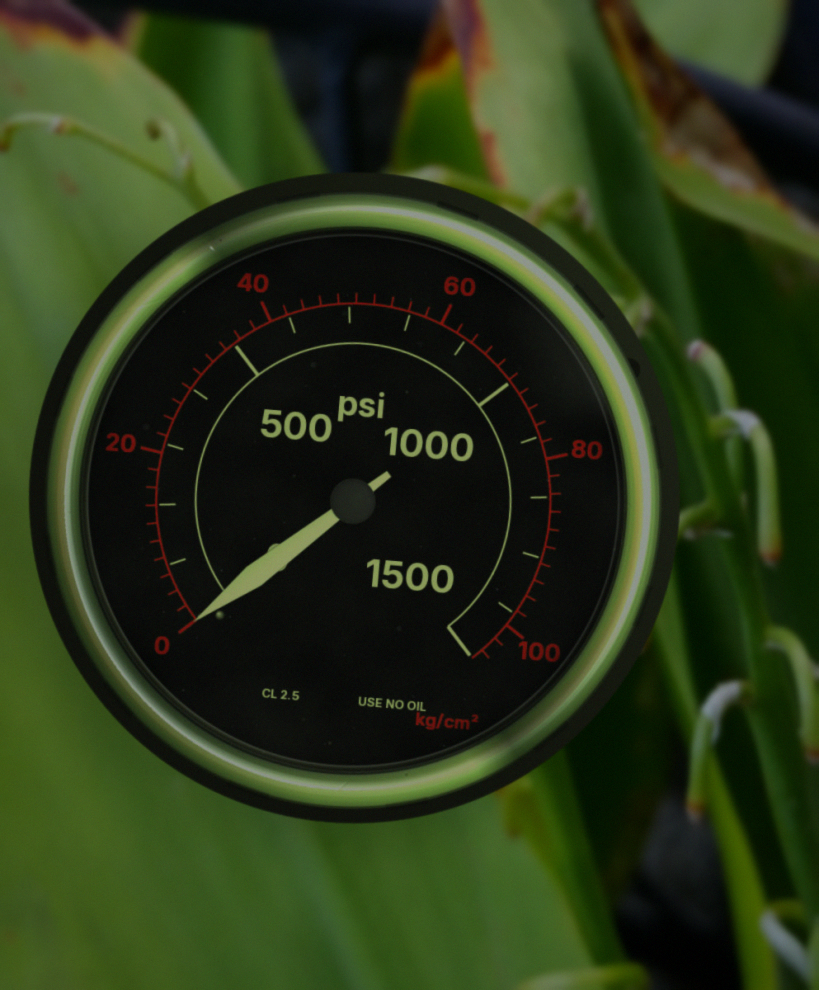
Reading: 0 psi
